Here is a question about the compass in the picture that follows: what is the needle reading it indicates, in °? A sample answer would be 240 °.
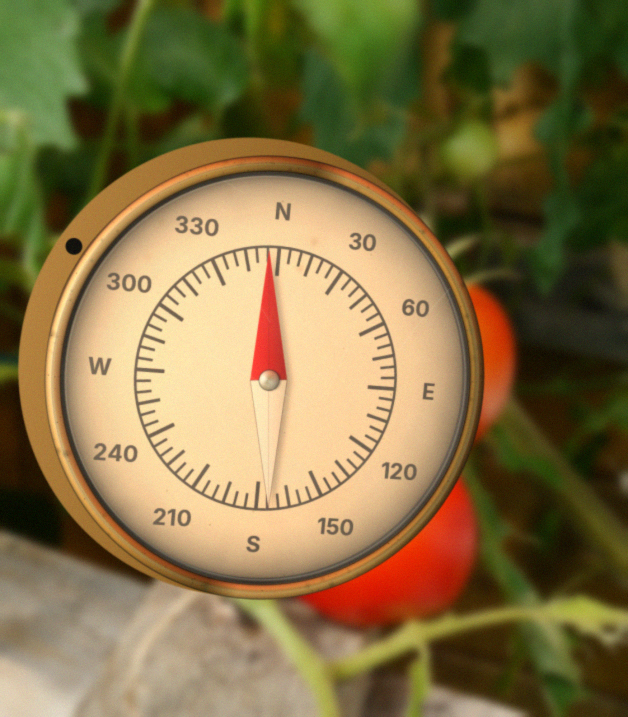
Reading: 355 °
